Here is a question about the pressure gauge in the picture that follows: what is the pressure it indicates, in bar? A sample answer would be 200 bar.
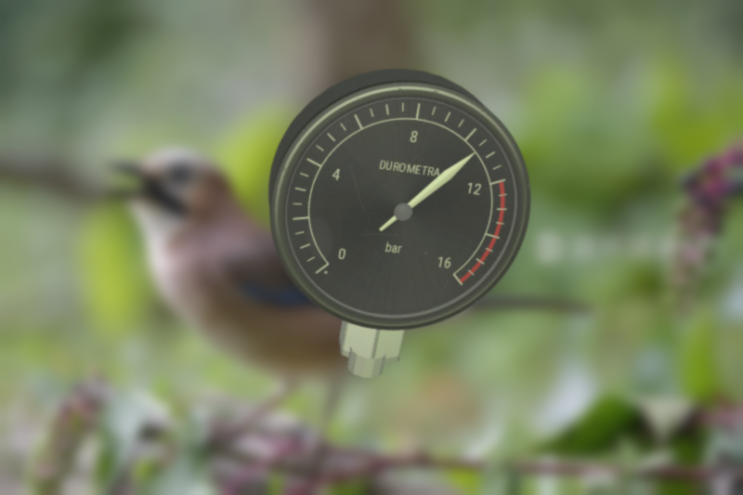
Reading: 10.5 bar
